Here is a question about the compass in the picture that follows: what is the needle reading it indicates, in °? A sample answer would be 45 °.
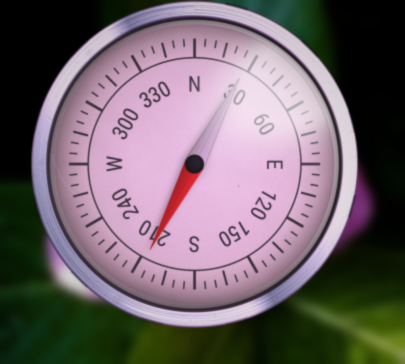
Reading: 207.5 °
